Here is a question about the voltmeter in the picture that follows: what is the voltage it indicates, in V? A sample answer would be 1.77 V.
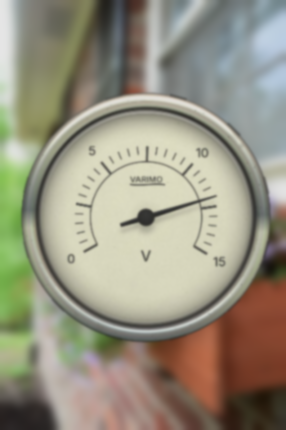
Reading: 12 V
